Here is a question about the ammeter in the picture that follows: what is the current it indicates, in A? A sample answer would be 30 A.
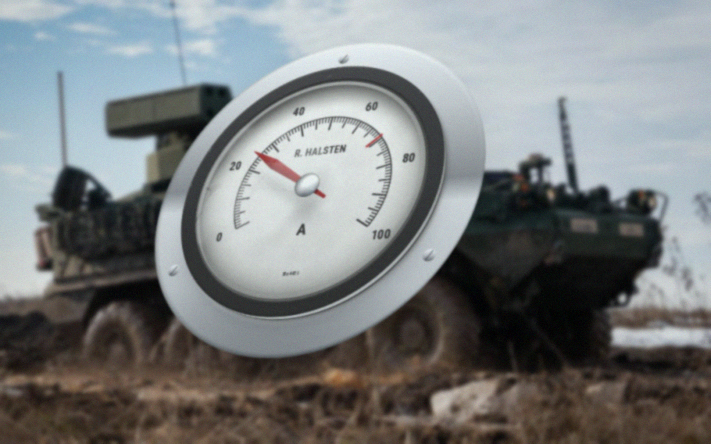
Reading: 25 A
